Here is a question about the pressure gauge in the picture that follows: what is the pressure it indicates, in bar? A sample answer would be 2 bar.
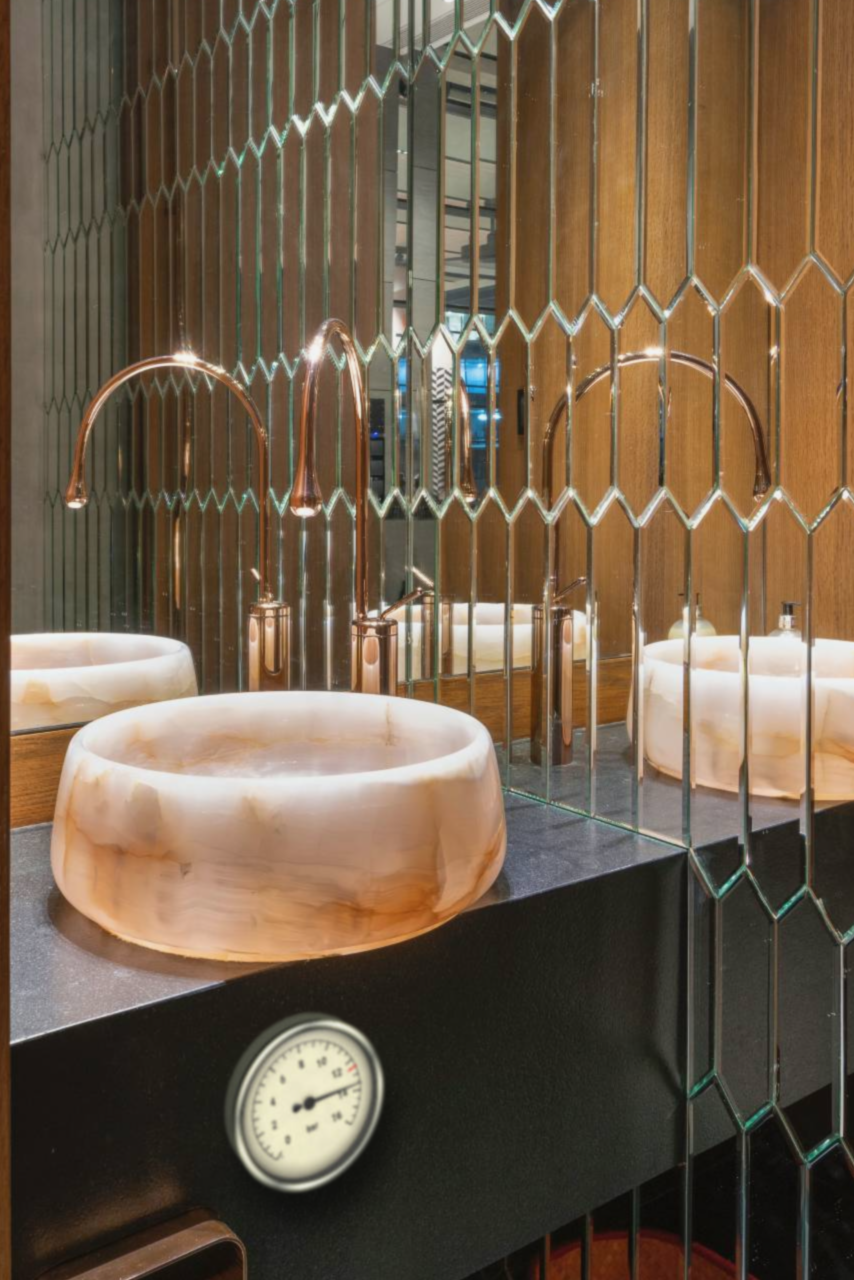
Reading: 13.5 bar
